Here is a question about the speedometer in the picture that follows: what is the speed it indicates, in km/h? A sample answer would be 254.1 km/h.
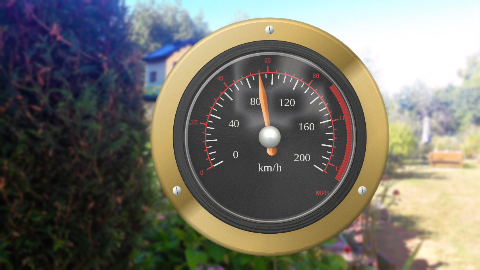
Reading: 90 km/h
